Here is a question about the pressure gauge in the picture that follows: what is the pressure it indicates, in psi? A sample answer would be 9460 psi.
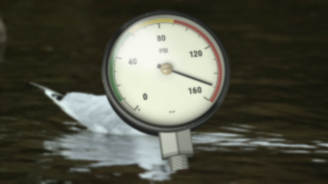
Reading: 150 psi
